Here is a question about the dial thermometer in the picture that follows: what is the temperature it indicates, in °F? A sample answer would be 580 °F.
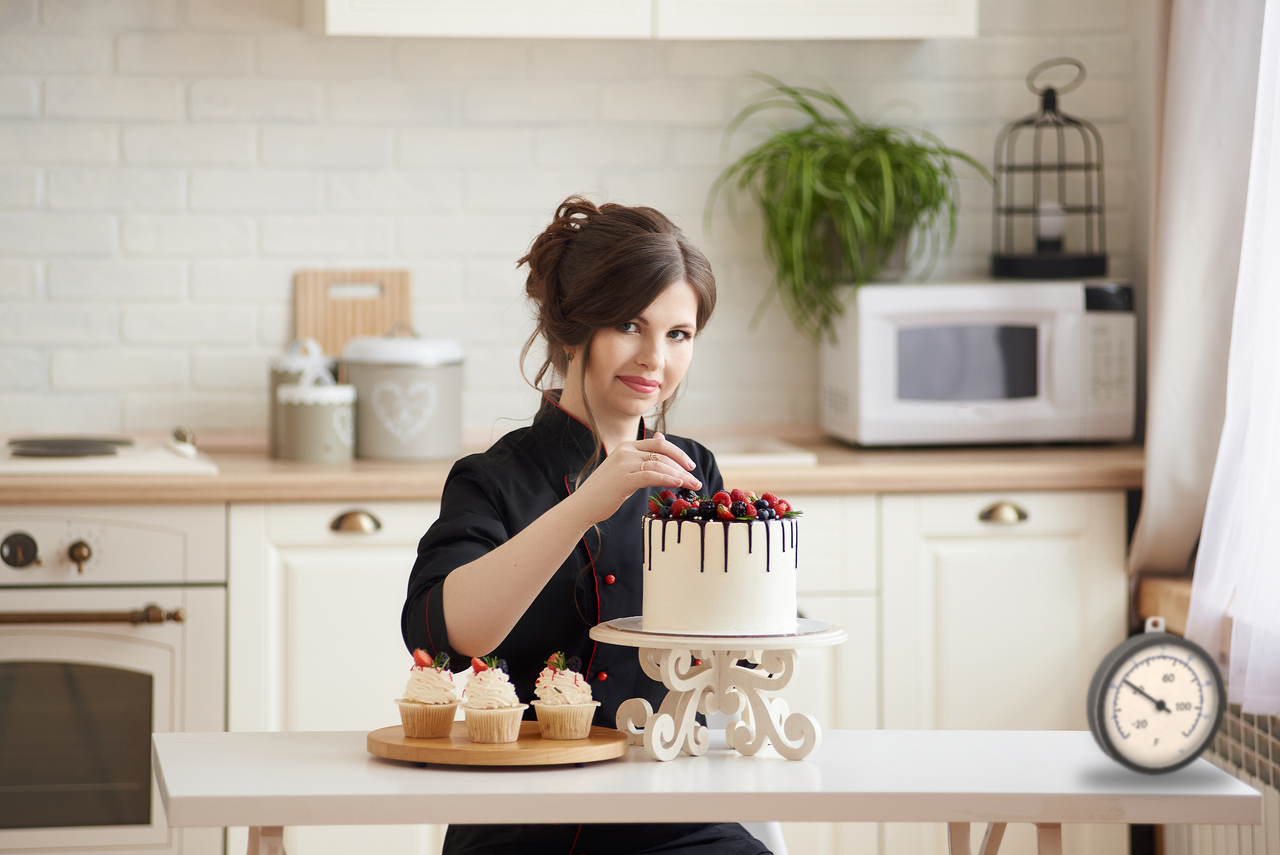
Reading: 20 °F
